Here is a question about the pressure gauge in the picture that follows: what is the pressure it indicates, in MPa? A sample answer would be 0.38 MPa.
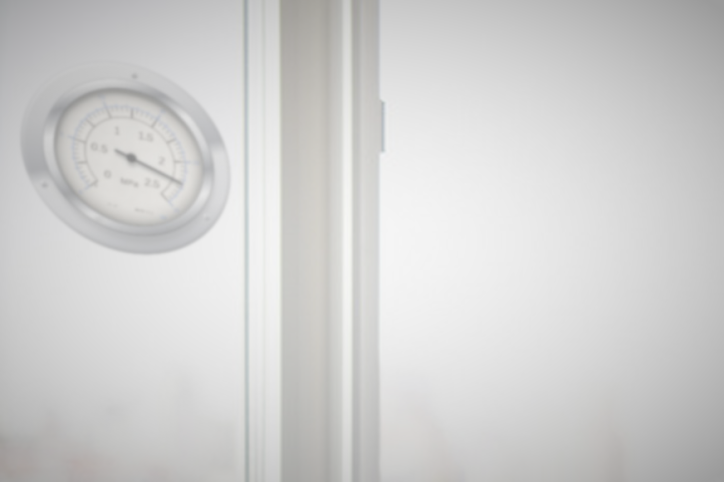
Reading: 2.25 MPa
